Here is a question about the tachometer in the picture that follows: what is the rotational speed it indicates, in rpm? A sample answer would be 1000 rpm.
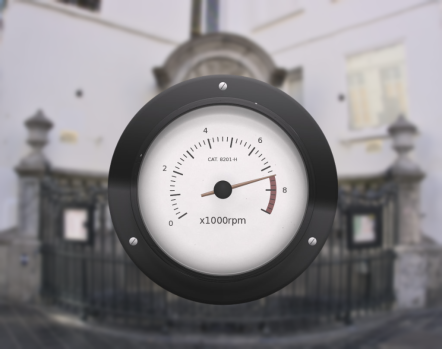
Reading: 7400 rpm
